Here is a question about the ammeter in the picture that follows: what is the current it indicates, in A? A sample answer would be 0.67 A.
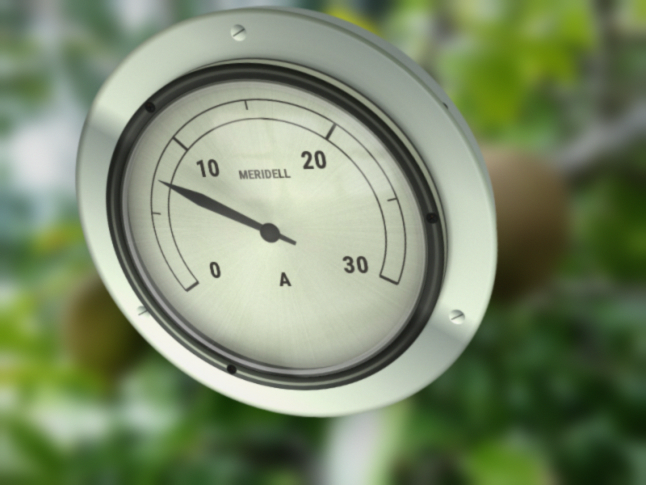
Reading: 7.5 A
